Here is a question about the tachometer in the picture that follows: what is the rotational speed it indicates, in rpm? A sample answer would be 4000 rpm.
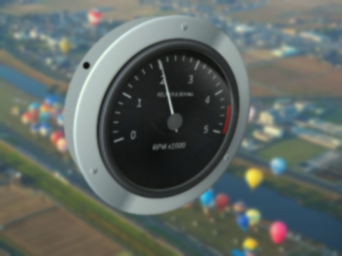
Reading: 2000 rpm
